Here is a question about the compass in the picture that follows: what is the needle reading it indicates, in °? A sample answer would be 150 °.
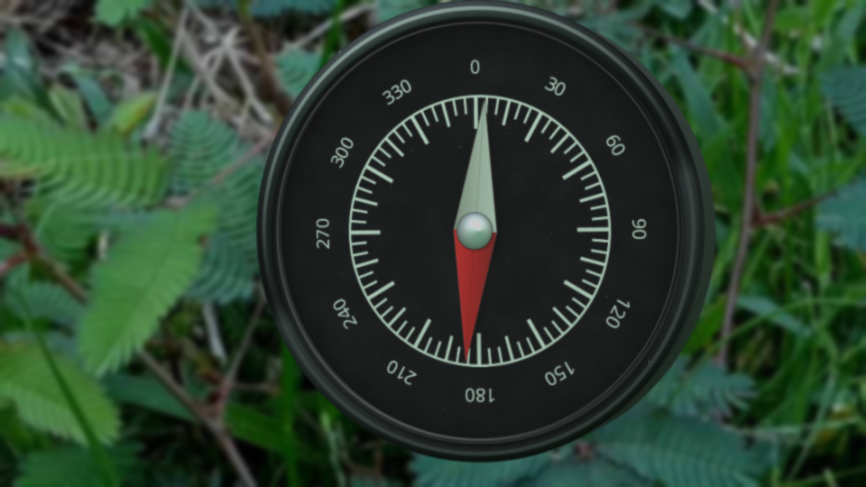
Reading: 185 °
